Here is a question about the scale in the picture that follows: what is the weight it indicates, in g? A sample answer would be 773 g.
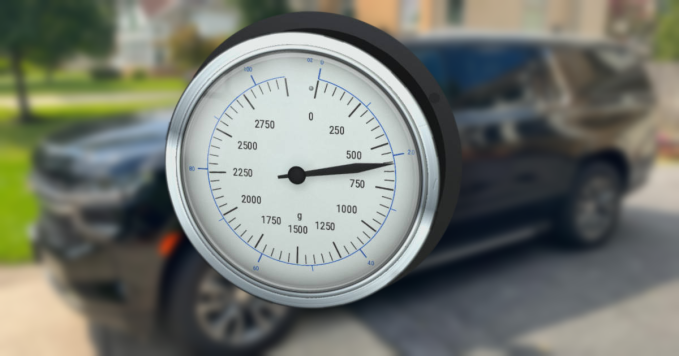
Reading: 600 g
